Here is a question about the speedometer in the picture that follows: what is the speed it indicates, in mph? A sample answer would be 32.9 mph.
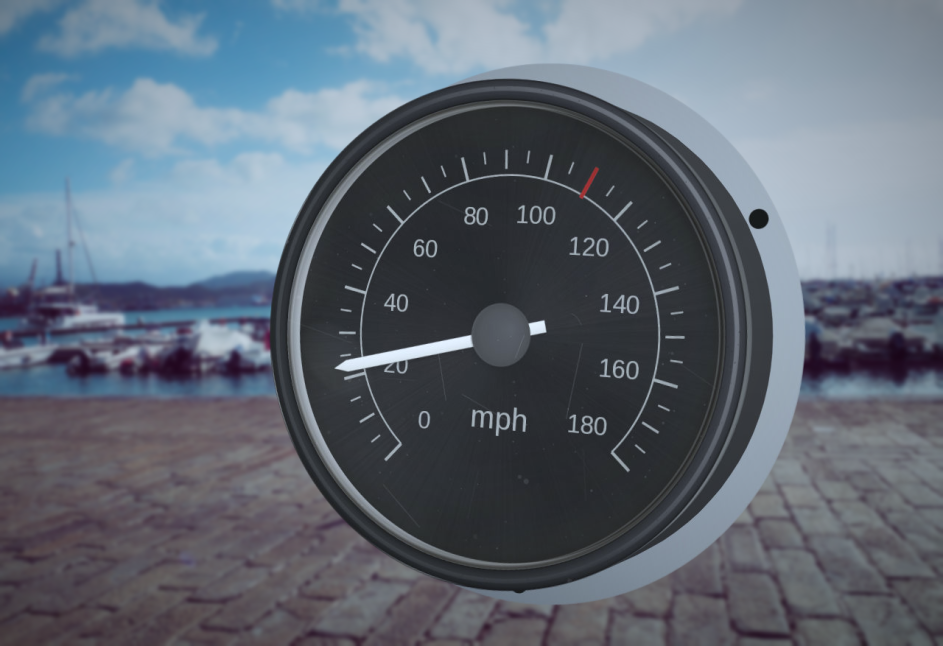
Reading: 22.5 mph
